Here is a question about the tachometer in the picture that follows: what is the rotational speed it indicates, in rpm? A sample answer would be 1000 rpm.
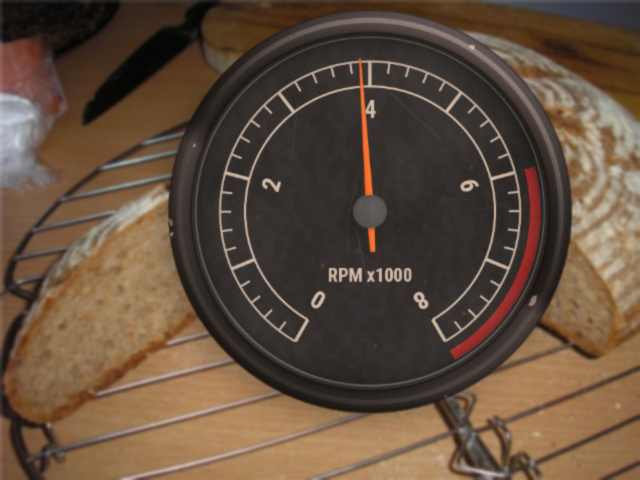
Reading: 3900 rpm
